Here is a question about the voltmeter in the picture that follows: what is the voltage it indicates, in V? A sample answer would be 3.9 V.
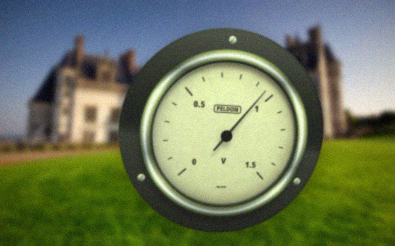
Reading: 0.95 V
